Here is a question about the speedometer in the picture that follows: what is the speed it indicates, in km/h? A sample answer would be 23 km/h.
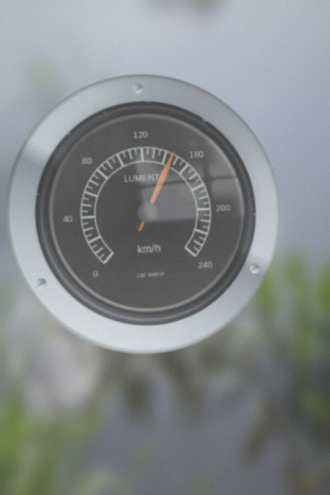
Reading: 145 km/h
